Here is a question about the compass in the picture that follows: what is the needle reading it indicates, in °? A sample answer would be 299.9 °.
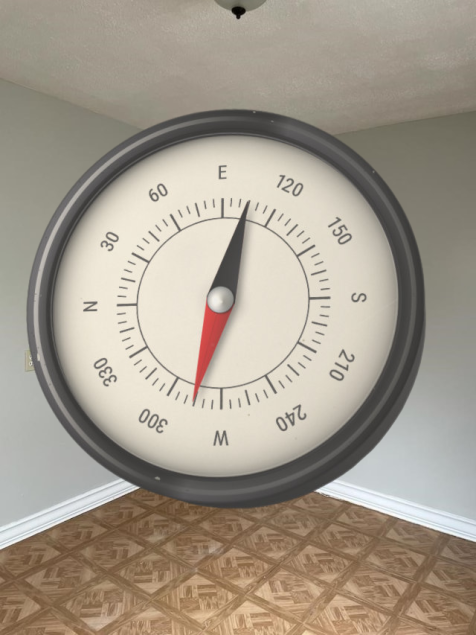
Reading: 285 °
